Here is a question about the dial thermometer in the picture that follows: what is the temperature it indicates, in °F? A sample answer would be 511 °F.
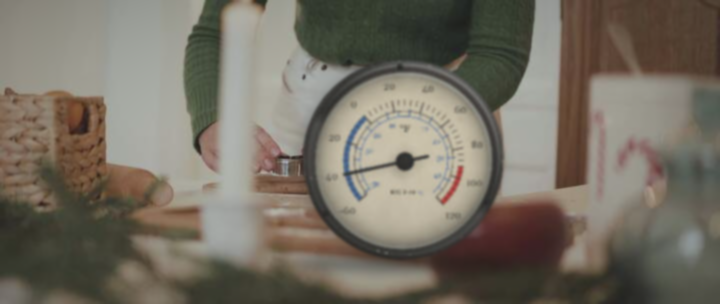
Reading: -40 °F
